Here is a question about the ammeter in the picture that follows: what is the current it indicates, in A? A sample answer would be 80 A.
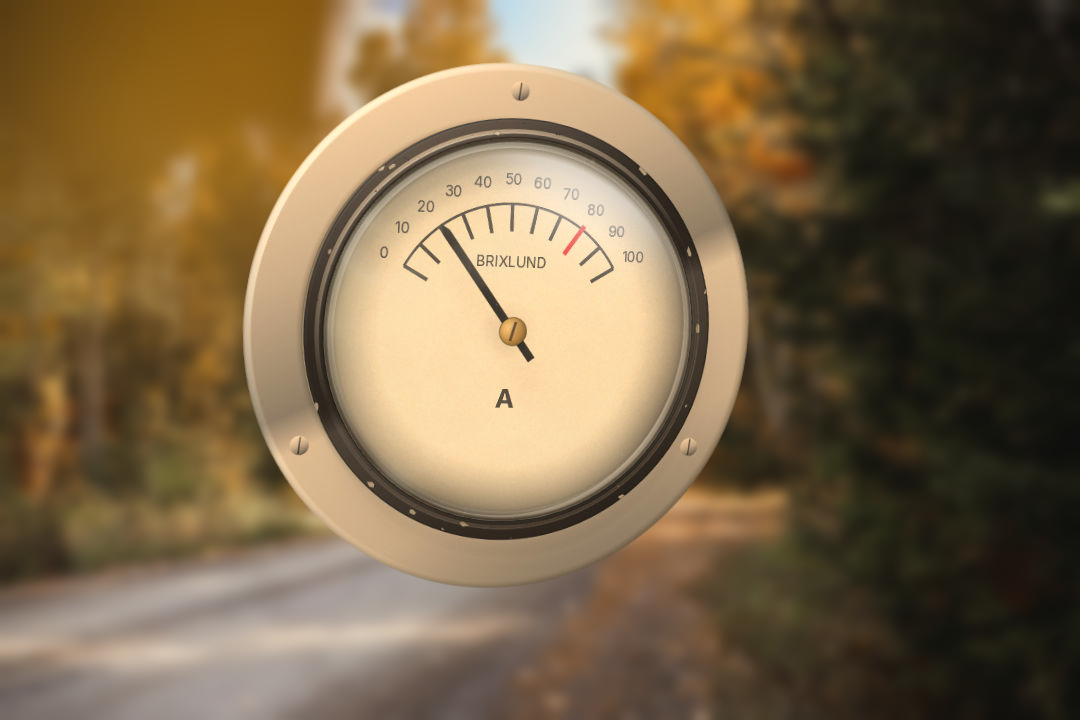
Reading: 20 A
